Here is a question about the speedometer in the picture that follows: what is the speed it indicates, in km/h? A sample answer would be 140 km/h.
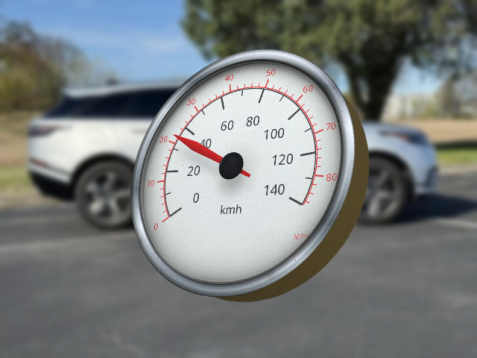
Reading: 35 km/h
